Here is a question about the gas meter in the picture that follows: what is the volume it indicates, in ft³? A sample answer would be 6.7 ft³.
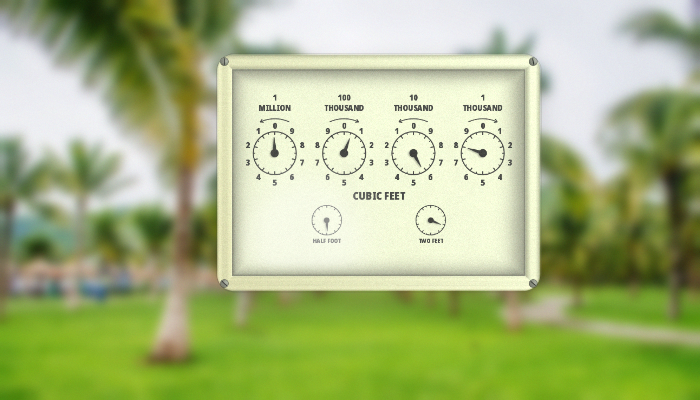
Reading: 5800 ft³
